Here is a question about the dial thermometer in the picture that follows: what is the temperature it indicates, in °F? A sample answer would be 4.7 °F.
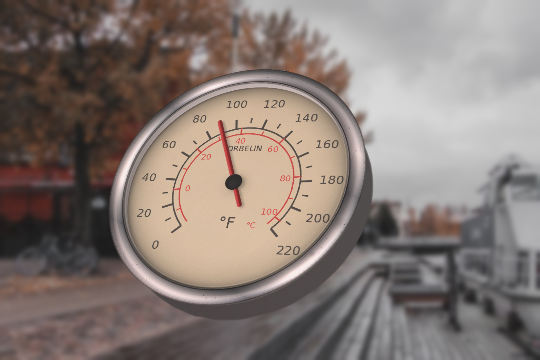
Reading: 90 °F
